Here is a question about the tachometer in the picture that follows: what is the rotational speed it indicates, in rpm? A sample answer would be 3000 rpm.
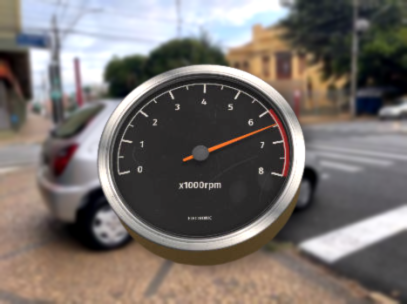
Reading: 6500 rpm
